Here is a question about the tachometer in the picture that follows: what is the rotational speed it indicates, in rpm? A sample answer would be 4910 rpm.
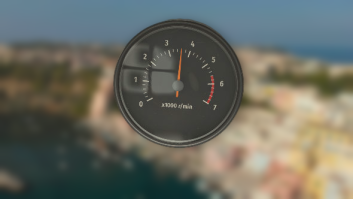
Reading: 3600 rpm
